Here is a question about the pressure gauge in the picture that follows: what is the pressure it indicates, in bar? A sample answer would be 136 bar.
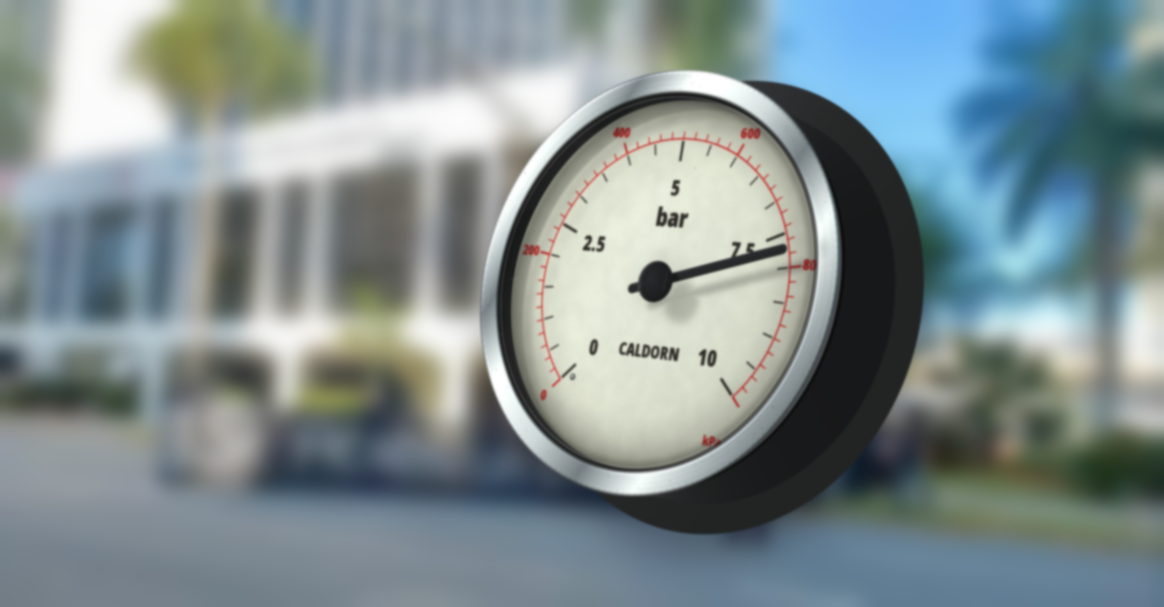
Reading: 7.75 bar
